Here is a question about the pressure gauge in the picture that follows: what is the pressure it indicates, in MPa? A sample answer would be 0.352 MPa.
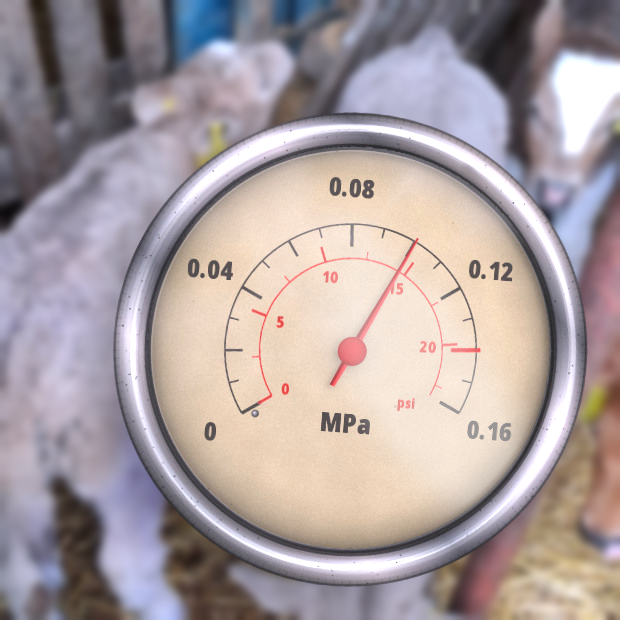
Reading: 0.1 MPa
